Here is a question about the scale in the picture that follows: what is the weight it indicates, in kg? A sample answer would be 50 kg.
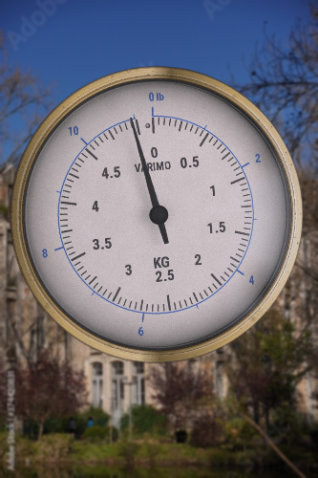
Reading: 4.95 kg
